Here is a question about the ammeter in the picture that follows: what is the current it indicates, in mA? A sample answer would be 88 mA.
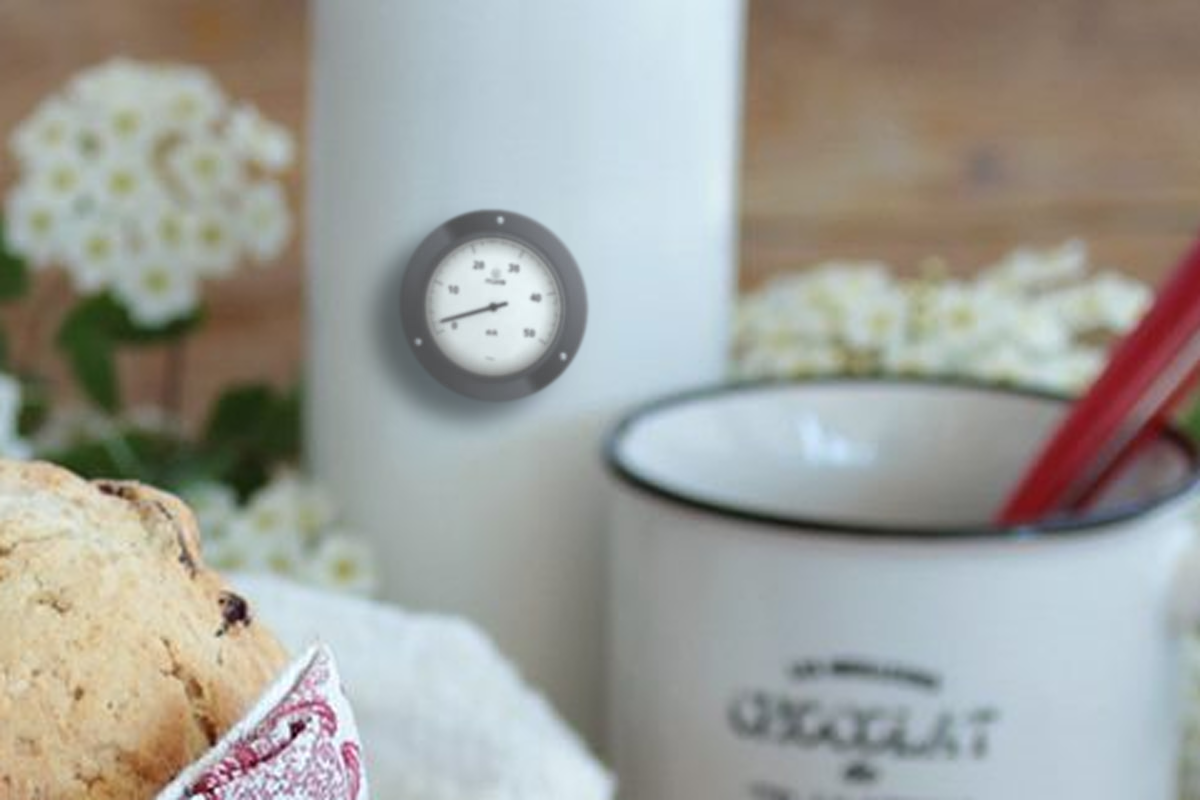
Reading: 2 mA
